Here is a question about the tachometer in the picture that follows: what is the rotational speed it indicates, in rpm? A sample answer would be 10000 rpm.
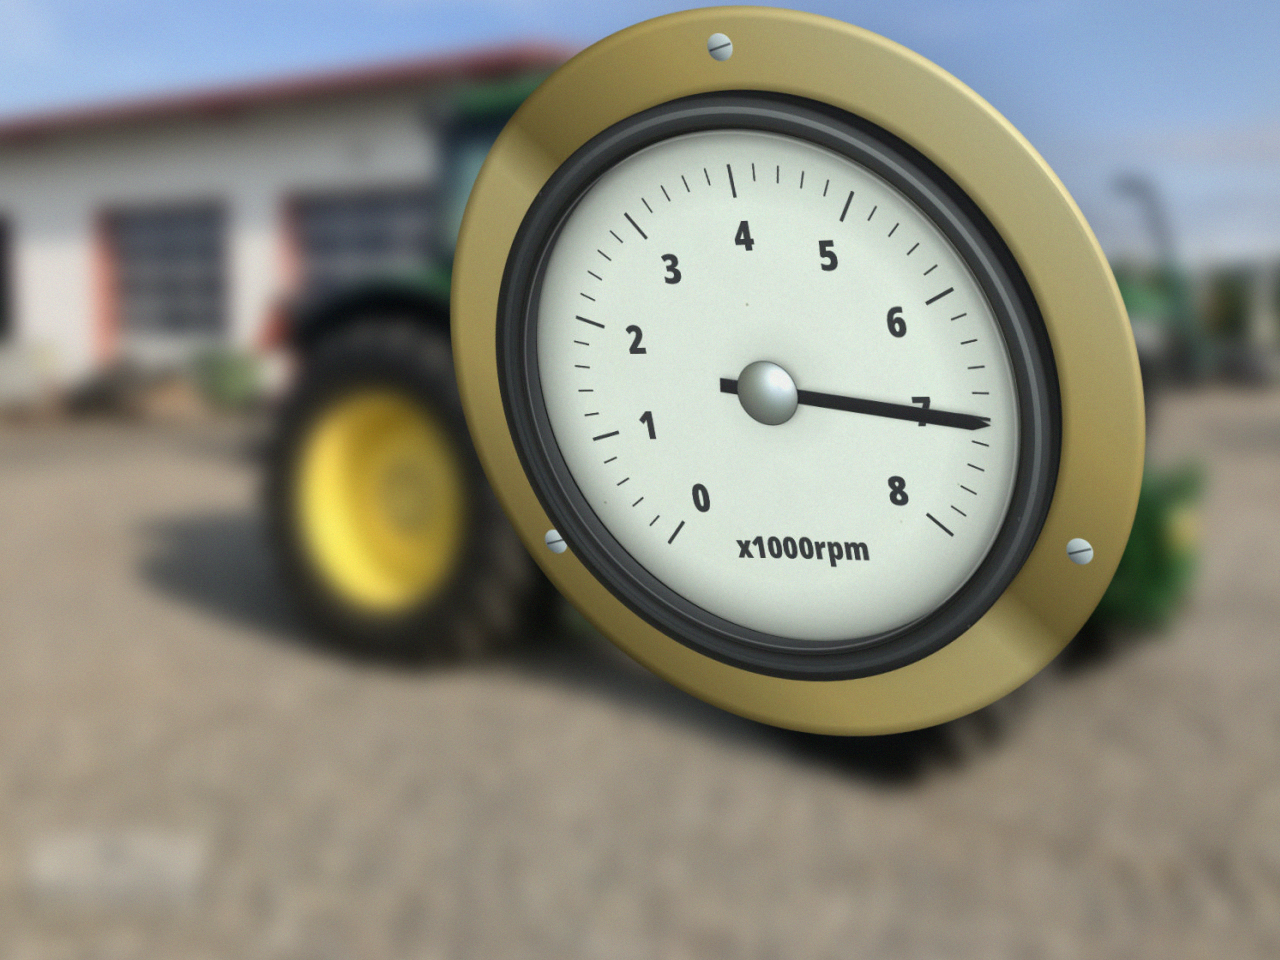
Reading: 7000 rpm
